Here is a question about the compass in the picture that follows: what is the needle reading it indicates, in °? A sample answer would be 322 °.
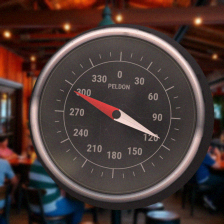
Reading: 295 °
